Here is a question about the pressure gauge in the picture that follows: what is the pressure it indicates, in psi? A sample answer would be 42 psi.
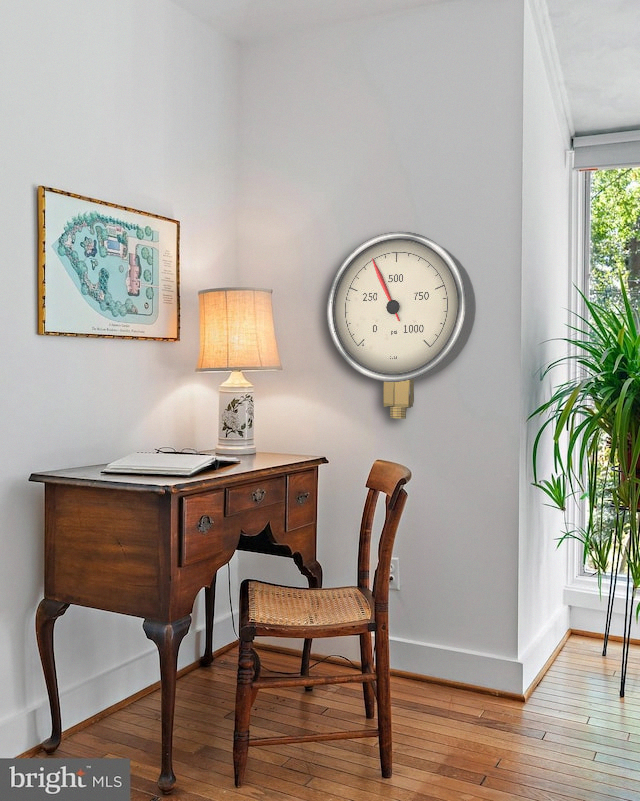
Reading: 400 psi
